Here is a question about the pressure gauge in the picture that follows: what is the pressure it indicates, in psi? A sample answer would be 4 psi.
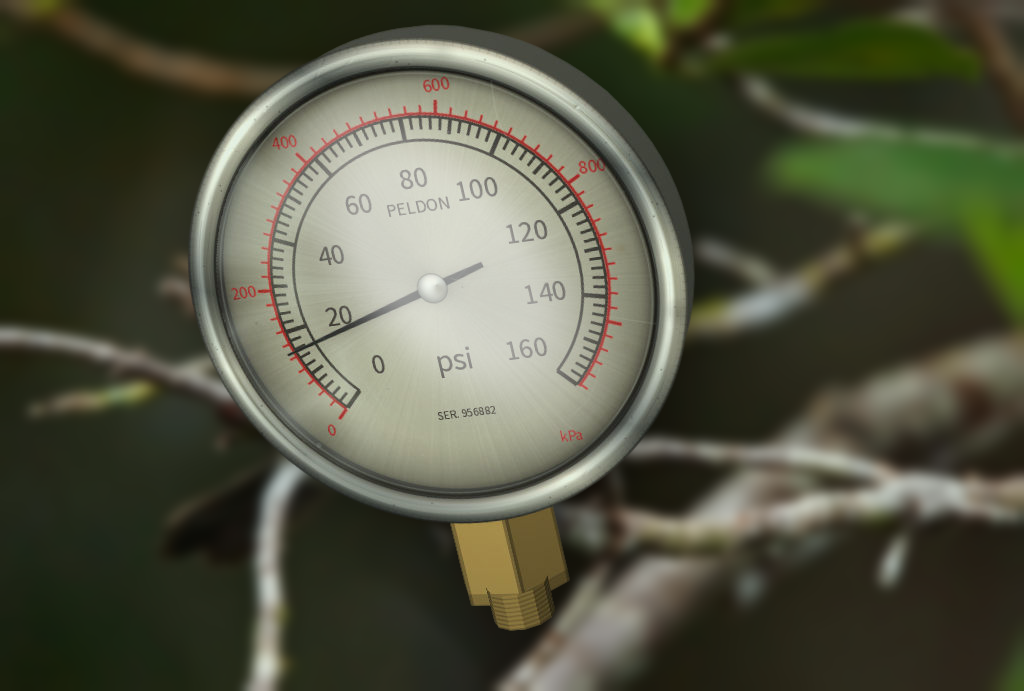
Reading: 16 psi
